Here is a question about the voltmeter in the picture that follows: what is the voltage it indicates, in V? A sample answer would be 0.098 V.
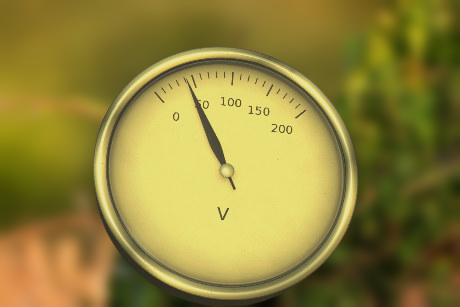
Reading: 40 V
